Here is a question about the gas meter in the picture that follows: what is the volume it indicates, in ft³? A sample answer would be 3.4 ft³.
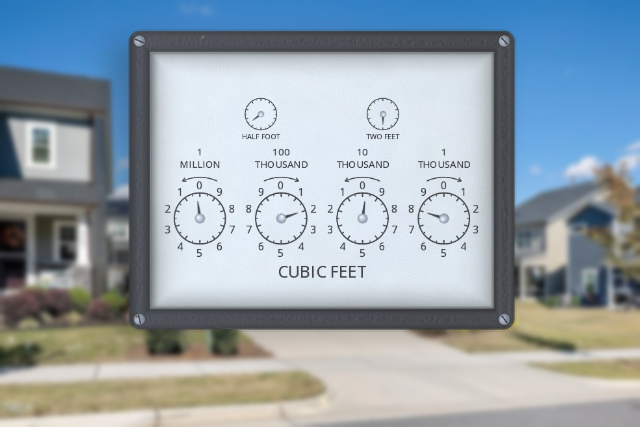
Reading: 19800 ft³
